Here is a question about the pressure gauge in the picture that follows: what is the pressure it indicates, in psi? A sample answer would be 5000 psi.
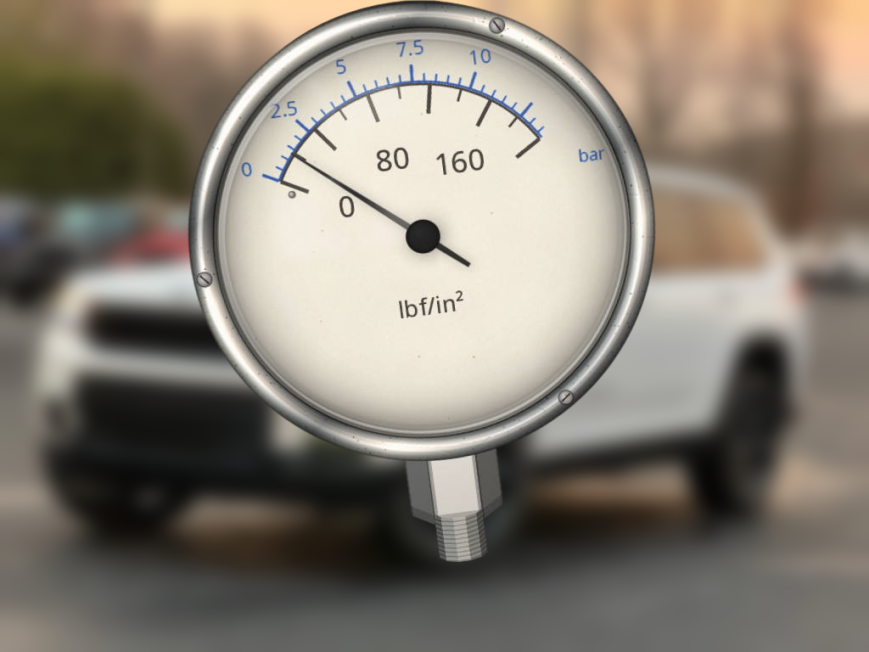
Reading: 20 psi
